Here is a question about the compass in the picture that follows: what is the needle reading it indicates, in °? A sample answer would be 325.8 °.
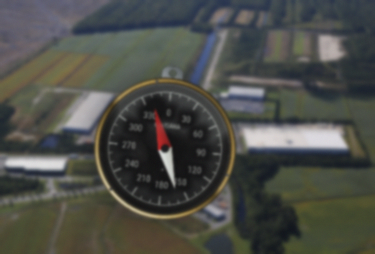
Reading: 340 °
